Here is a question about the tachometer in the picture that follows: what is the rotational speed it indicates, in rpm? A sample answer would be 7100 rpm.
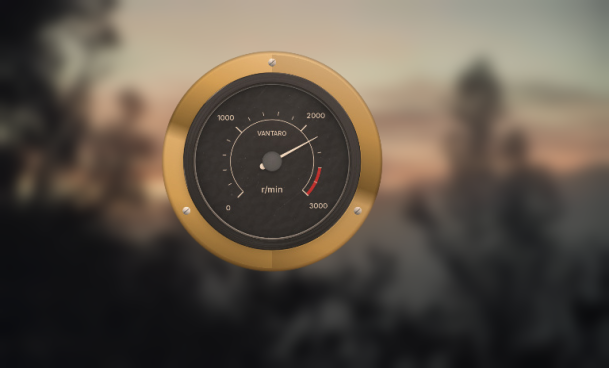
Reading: 2200 rpm
